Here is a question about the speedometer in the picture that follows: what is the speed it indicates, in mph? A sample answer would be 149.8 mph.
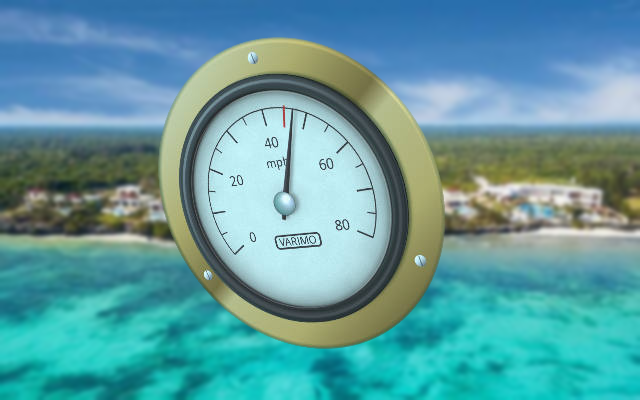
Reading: 47.5 mph
